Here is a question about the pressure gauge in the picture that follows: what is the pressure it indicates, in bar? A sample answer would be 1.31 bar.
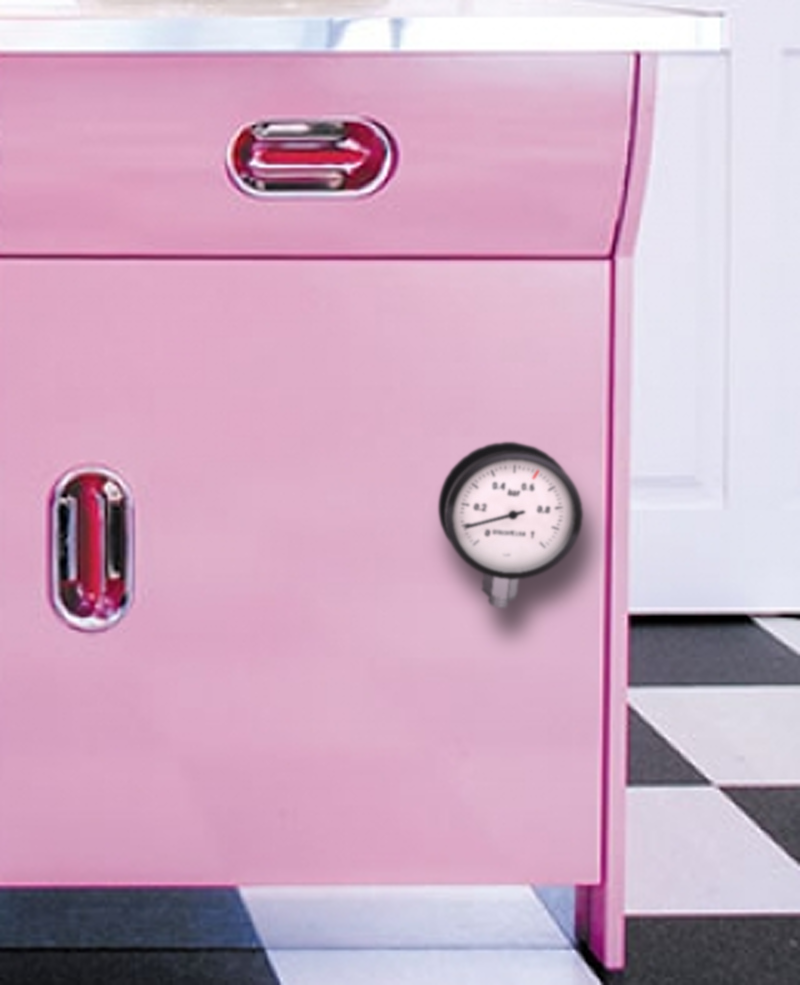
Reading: 0.1 bar
